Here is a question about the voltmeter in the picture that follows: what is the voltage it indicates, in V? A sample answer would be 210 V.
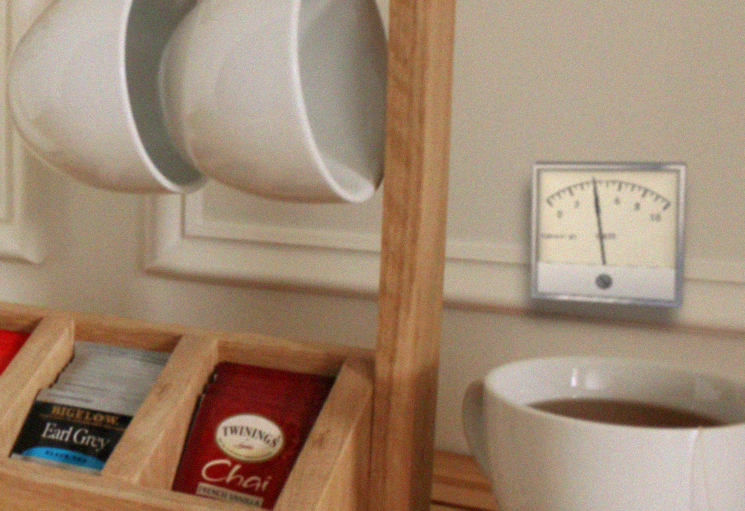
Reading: 4 V
